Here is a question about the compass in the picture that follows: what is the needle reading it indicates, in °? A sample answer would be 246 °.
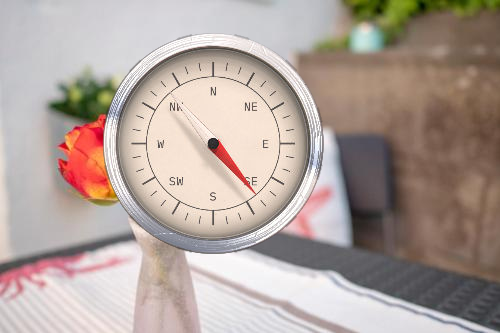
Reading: 140 °
